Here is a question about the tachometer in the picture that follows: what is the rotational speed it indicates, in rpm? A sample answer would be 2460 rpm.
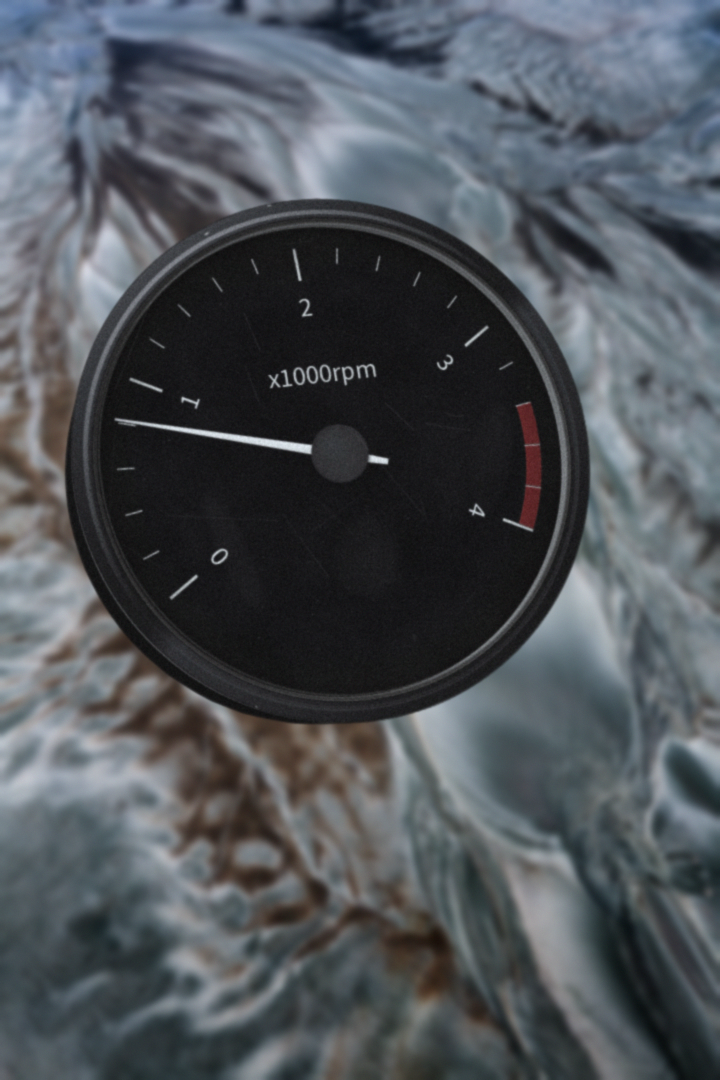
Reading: 800 rpm
